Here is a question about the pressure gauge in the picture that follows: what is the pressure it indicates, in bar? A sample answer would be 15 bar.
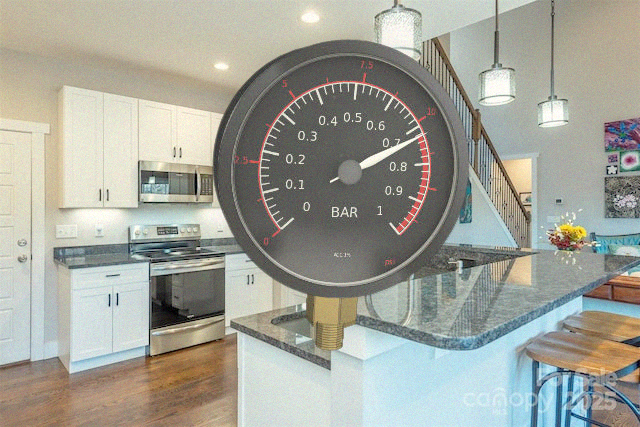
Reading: 0.72 bar
